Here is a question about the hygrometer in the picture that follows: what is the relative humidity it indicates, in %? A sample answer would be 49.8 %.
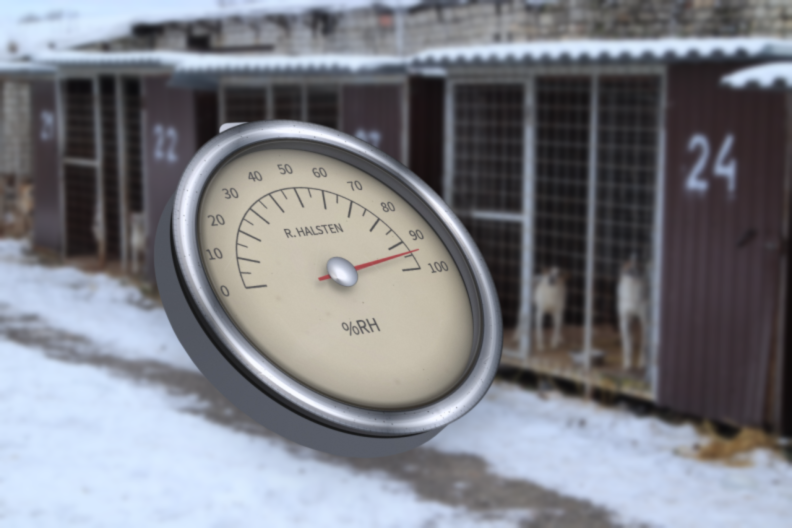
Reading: 95 %
